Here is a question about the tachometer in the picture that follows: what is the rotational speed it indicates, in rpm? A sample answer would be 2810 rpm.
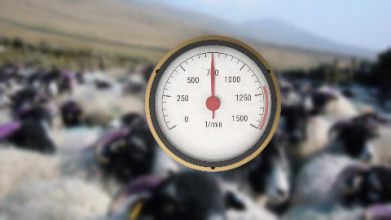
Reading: 750 rpm
